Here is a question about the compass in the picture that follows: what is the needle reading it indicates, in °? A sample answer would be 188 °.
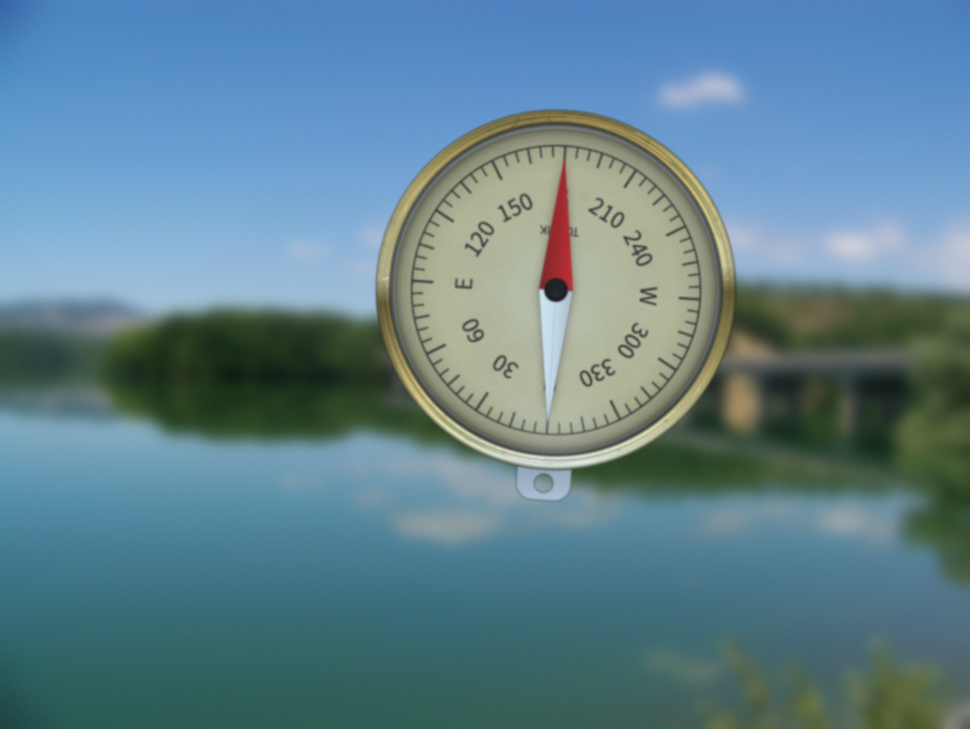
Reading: 180 °
